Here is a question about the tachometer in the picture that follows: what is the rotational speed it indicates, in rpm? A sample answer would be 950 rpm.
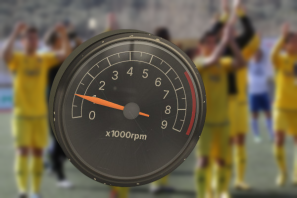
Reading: 1000 rpm
